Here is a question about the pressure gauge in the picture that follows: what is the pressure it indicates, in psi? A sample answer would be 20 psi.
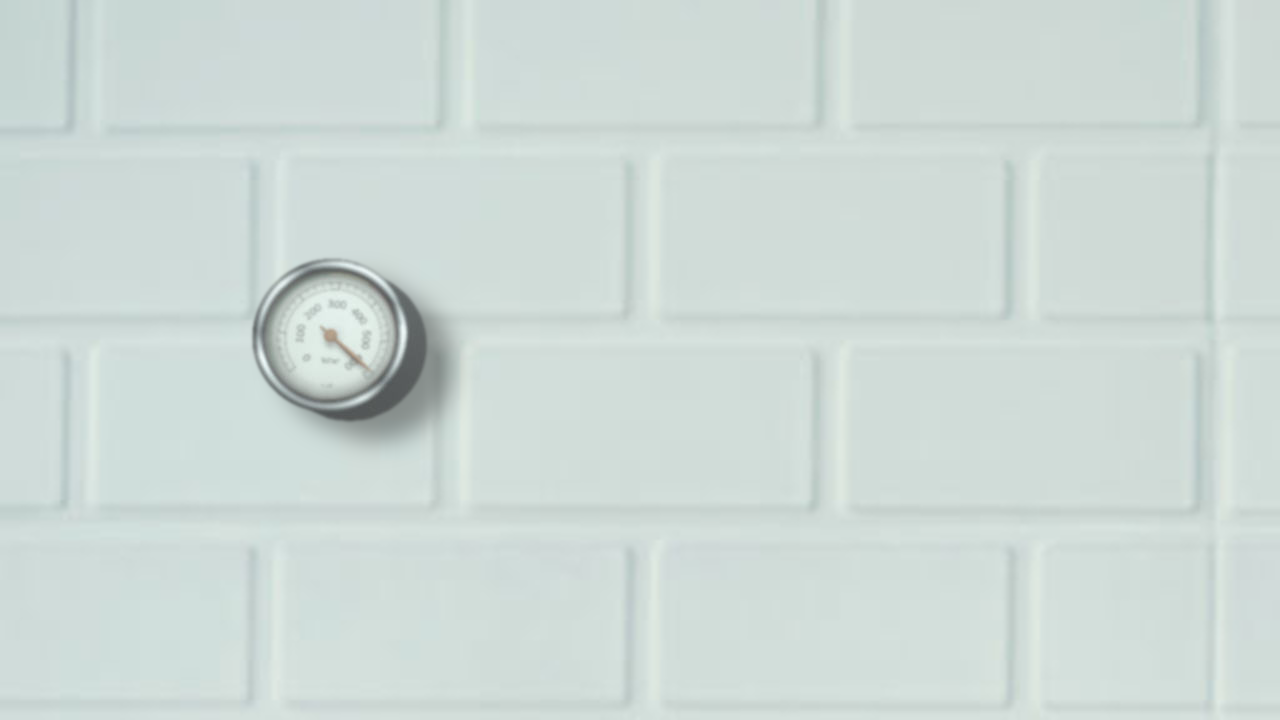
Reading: 580 psi
